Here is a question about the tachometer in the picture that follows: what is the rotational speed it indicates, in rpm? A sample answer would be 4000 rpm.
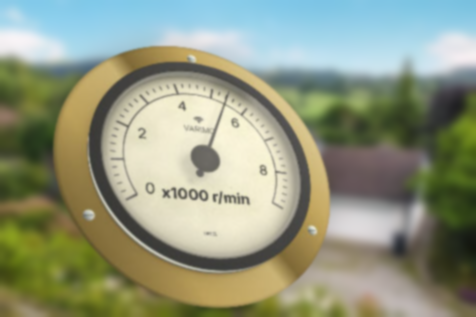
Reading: 5400 rpm
